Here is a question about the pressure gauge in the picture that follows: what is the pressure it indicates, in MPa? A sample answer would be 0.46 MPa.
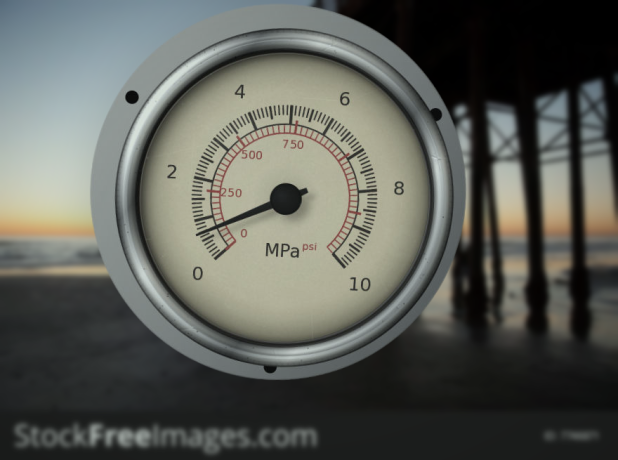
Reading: 0.7 MPa
